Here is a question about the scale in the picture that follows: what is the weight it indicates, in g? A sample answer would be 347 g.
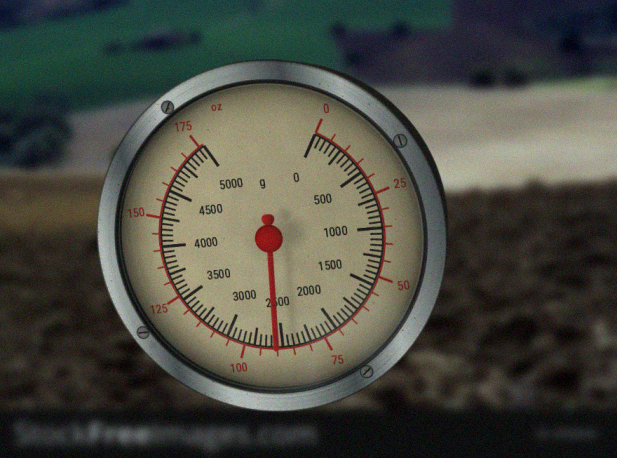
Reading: 2550 g
